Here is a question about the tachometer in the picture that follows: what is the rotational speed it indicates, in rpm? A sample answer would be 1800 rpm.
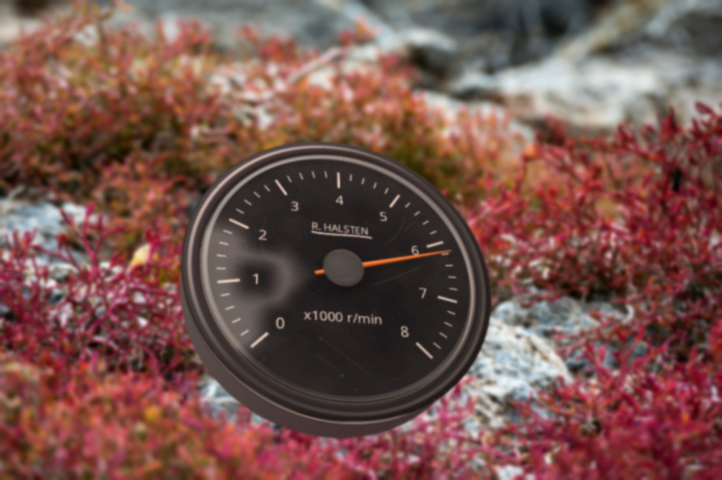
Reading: 6200 rpm
